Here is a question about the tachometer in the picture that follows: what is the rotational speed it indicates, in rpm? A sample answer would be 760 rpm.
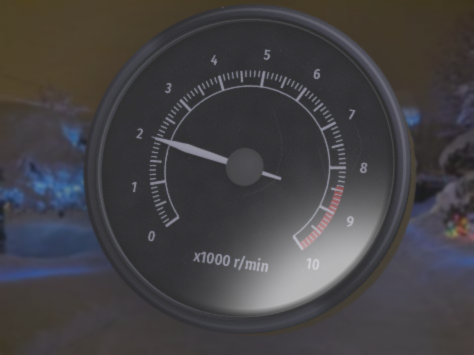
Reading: 2000 rpm
